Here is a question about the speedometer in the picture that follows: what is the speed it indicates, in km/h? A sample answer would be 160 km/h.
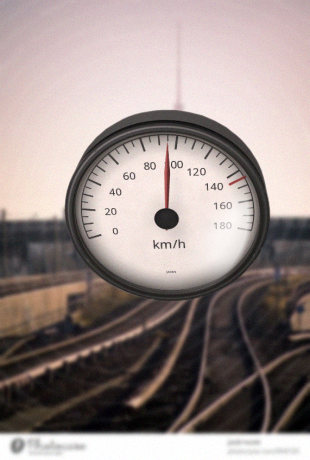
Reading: 95 km/h
